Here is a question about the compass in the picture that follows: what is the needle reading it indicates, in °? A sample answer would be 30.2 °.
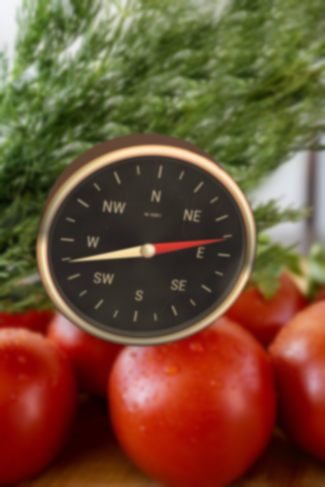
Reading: 75 °
